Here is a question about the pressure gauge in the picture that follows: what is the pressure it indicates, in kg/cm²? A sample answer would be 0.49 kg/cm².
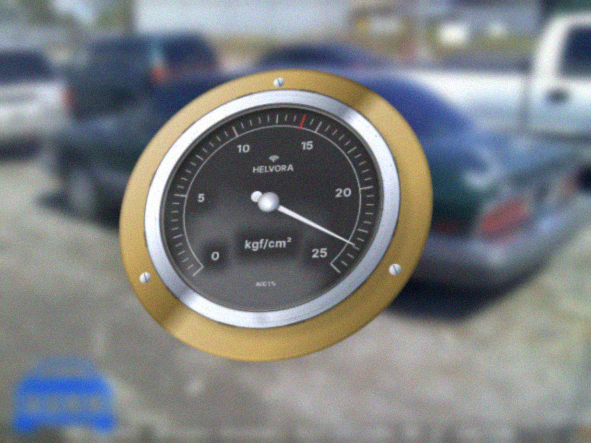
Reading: 23.5 kg/cm²
